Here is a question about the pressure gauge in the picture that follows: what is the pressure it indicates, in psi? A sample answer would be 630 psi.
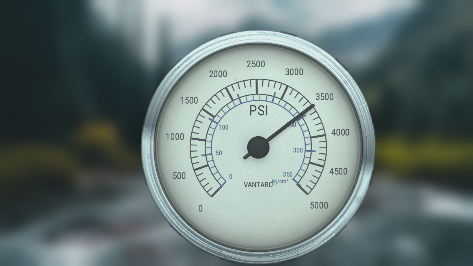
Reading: 3500 psi
